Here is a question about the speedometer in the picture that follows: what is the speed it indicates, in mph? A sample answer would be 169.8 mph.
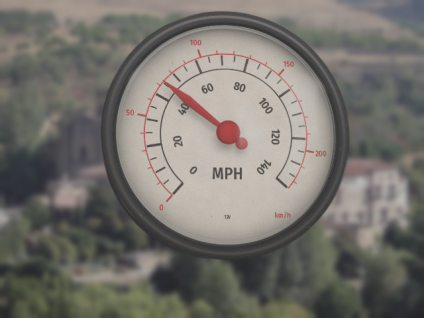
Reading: 45 mph
